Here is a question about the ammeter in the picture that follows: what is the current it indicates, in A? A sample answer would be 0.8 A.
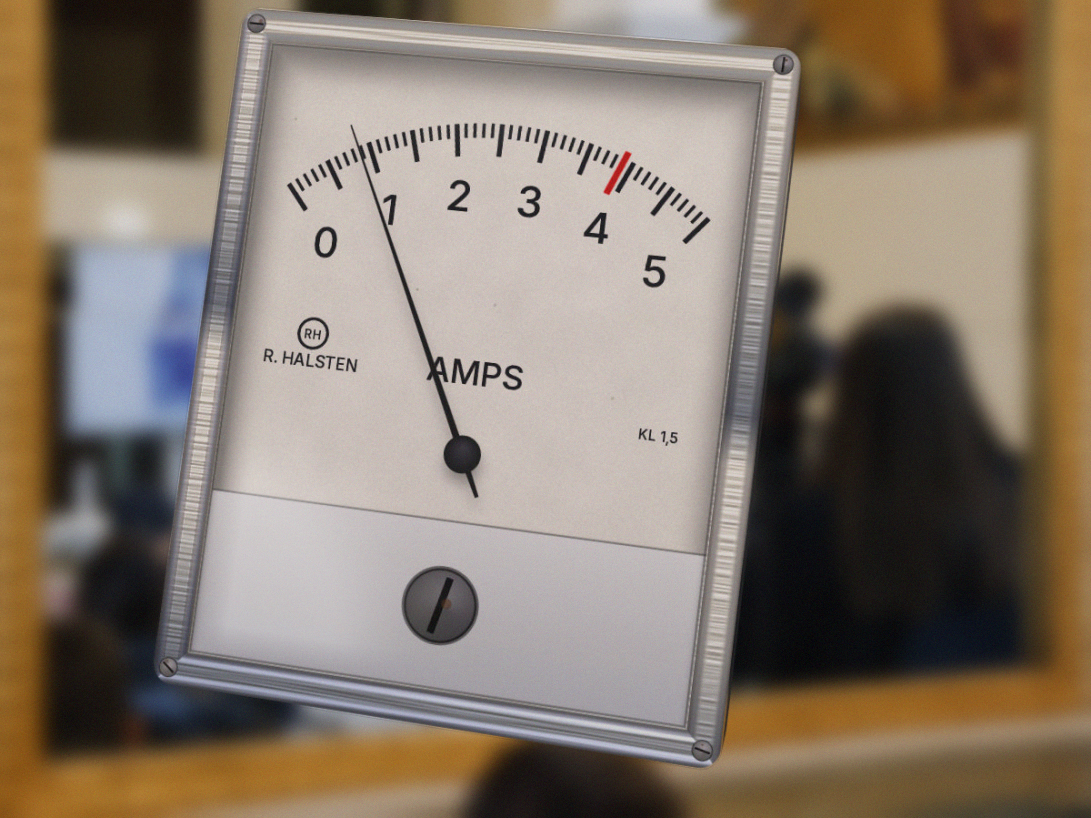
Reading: 0.9 A
